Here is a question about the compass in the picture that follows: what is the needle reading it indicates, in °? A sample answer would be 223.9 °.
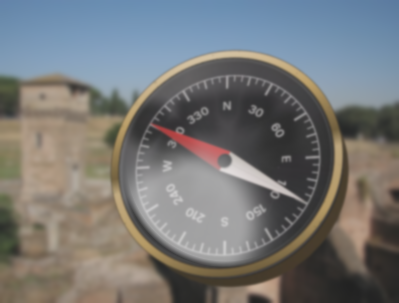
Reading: 300 °
